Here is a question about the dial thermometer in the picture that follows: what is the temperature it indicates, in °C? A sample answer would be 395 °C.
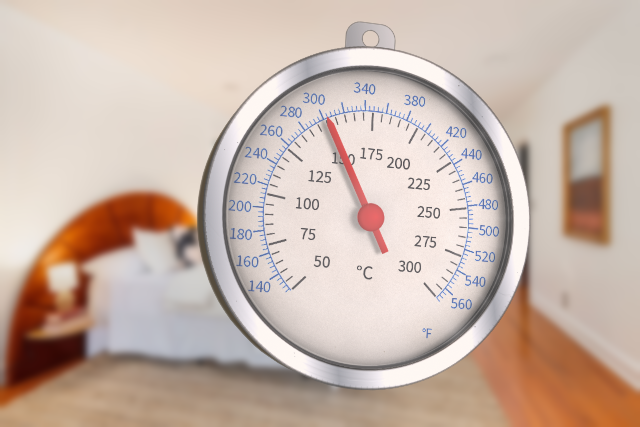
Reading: 150 °C
